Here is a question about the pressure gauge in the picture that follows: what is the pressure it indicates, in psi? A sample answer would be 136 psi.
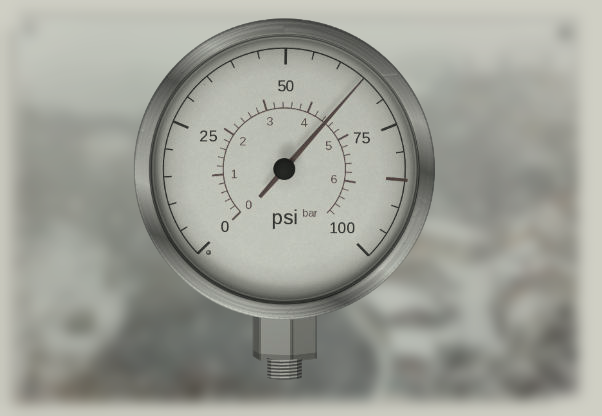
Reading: 65 psi
